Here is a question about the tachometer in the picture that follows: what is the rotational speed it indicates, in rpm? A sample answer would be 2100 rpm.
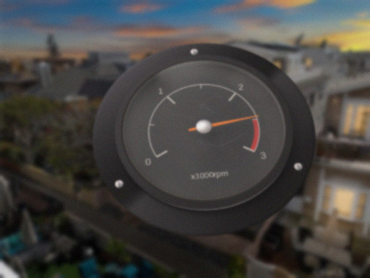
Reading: 2500 rpm
